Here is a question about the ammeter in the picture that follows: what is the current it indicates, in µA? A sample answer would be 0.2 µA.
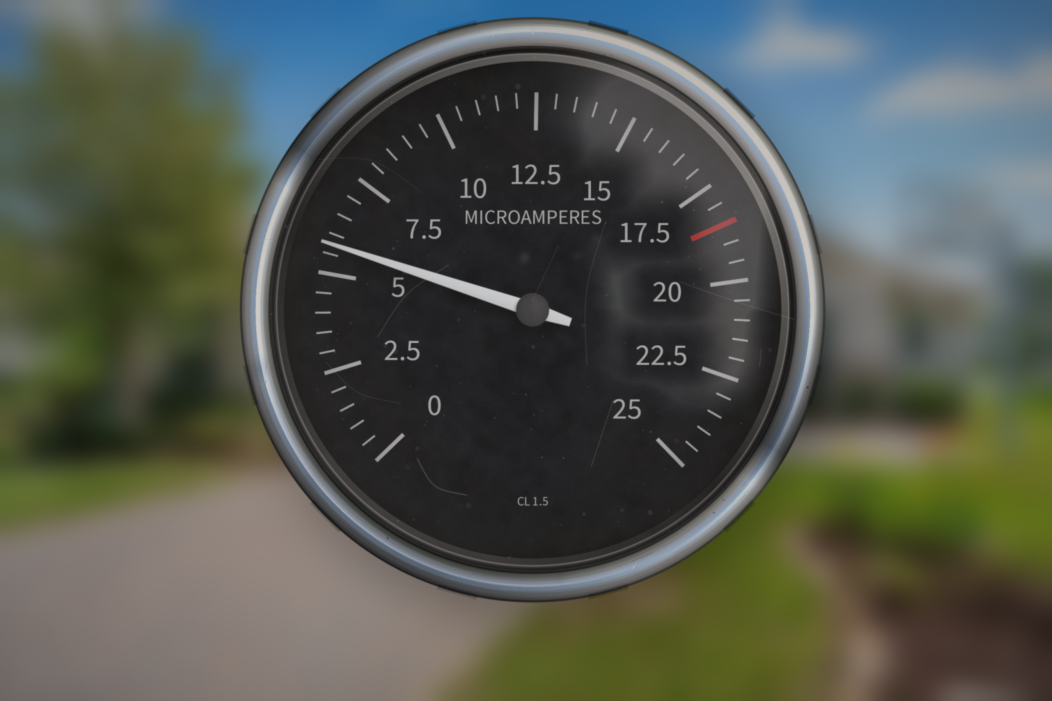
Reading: 5.75 µA
